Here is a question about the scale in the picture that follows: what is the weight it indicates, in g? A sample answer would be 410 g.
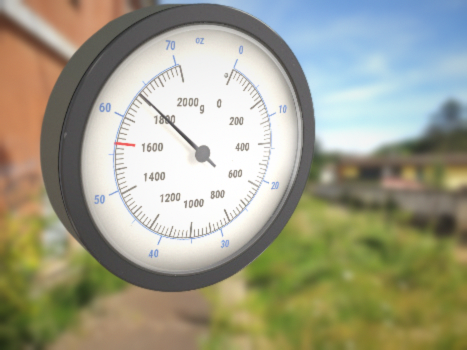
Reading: 1800 g
